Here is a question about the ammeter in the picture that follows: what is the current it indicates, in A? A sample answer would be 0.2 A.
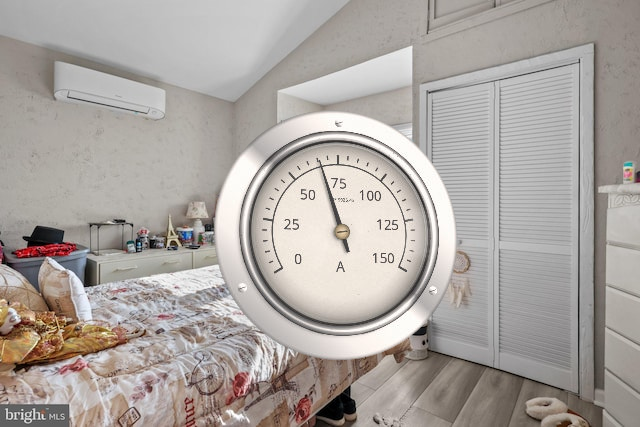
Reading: 65 A
